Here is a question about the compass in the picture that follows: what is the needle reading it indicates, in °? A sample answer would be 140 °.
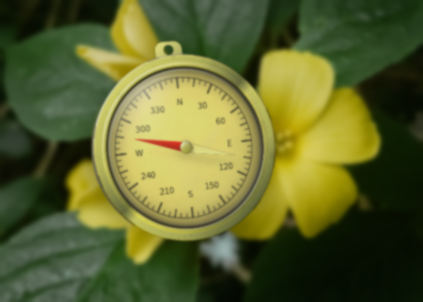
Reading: 285 °
